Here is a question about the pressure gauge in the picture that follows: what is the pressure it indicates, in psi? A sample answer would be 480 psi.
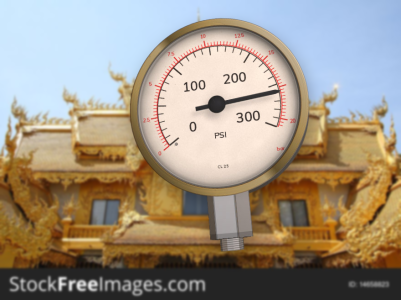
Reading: 260 psi
